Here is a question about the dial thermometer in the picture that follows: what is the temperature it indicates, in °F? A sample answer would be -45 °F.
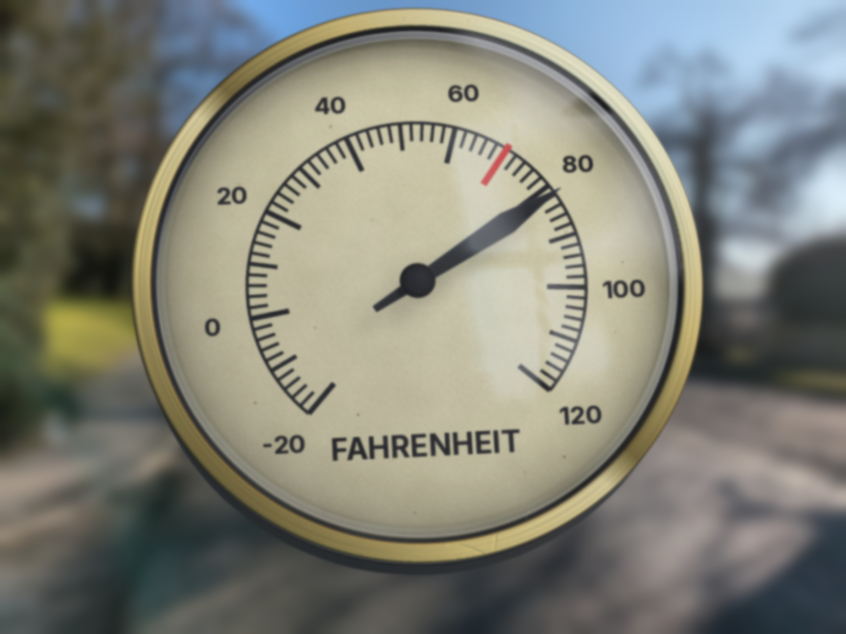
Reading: 82 °F
